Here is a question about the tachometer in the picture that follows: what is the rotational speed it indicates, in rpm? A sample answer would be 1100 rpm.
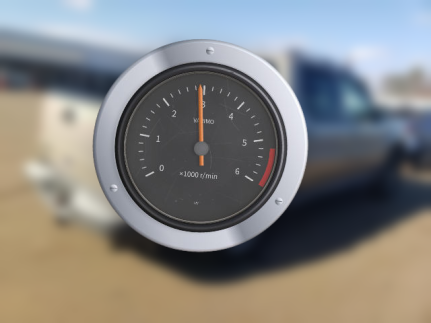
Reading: 2900 rpm
